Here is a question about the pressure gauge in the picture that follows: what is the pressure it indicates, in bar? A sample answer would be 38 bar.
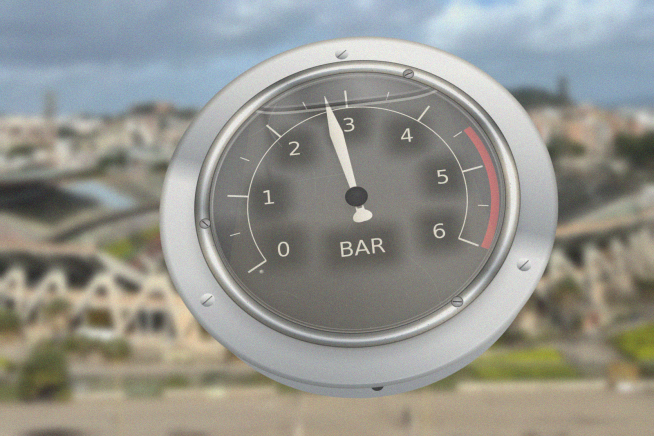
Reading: 2.75 bar
